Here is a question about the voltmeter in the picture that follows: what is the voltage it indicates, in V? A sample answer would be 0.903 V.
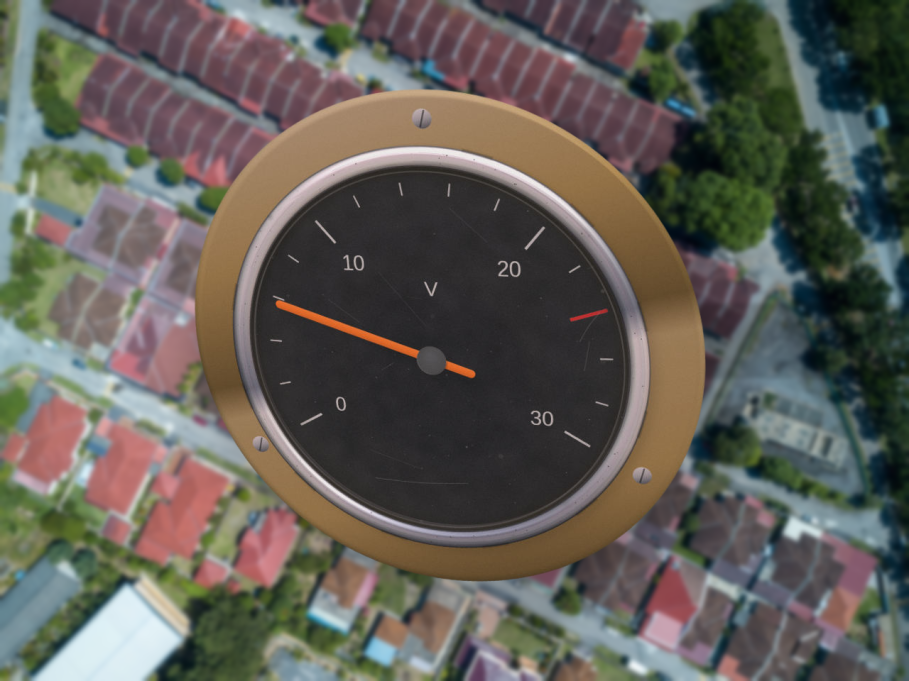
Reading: 6 V
